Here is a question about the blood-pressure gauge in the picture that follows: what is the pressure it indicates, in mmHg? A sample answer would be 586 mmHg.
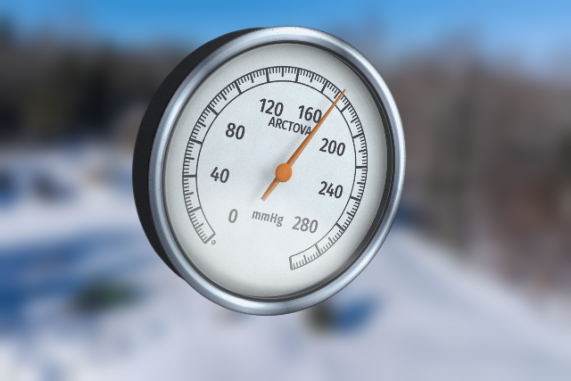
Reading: 170 mmHg
